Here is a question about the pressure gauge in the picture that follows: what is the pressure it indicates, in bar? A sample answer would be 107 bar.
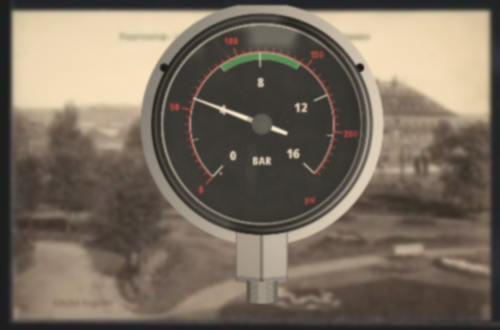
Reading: 4 bar
